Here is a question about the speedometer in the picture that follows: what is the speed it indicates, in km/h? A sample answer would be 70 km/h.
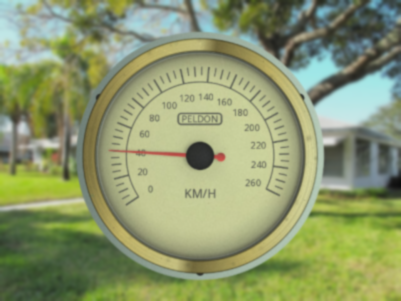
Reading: 40 km/h
